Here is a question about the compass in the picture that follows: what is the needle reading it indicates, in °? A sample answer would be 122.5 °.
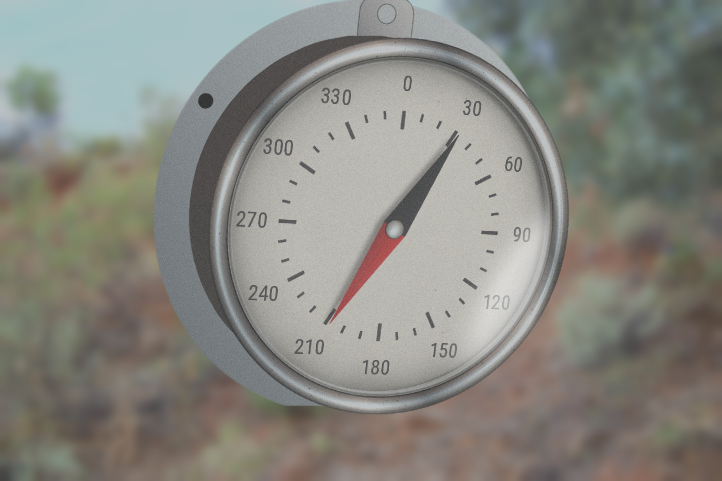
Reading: 210 °
